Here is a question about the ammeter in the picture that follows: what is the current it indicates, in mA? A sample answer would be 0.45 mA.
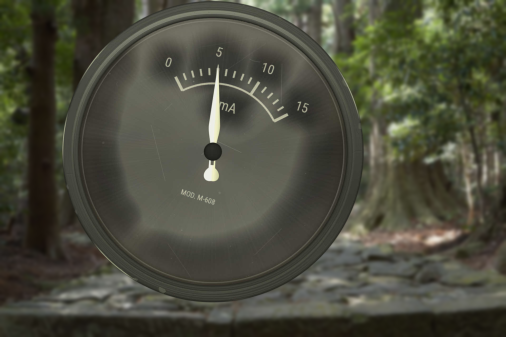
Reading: 5 mA
